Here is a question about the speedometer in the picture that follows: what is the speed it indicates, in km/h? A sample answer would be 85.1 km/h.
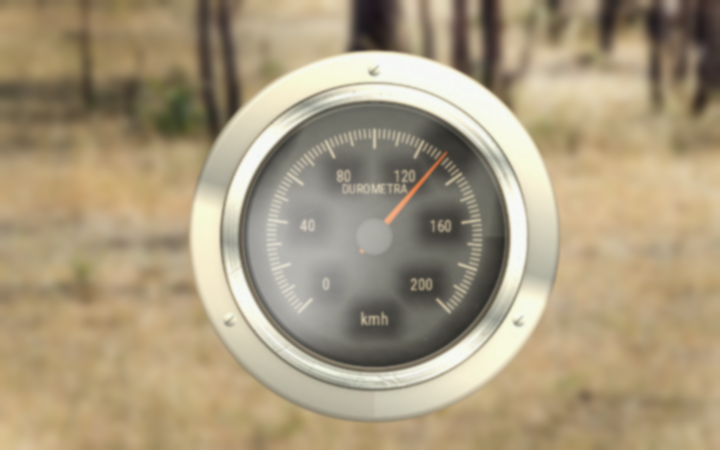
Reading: 130 km/h
